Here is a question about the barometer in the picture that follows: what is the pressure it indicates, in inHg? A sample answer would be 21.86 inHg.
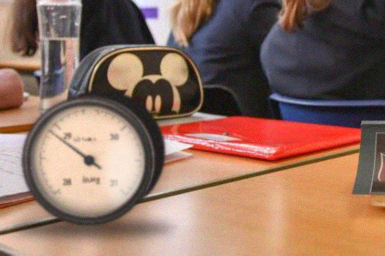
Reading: 28.9 inHg
